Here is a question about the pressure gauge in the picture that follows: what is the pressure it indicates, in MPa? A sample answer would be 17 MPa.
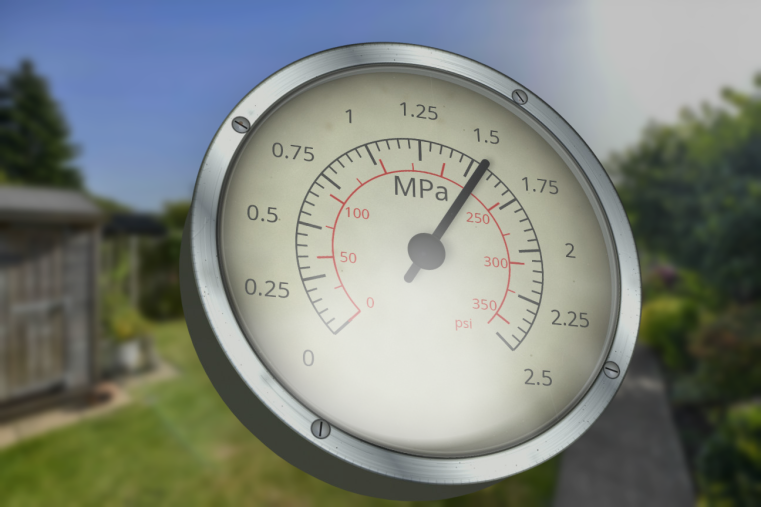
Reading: 1.55 MPa
